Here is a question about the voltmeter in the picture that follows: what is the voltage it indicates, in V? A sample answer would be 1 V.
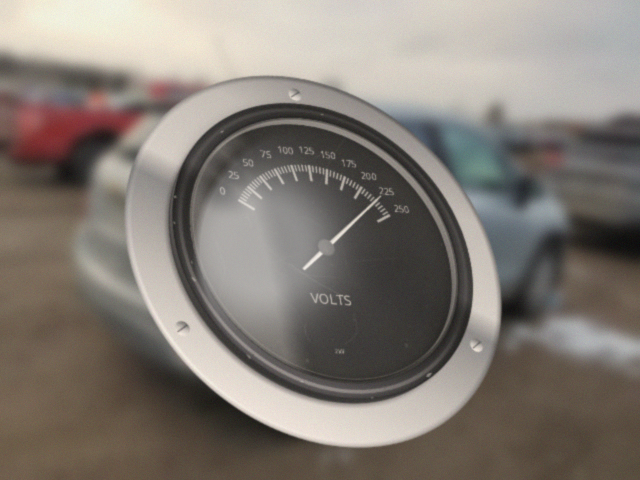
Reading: 225 V
